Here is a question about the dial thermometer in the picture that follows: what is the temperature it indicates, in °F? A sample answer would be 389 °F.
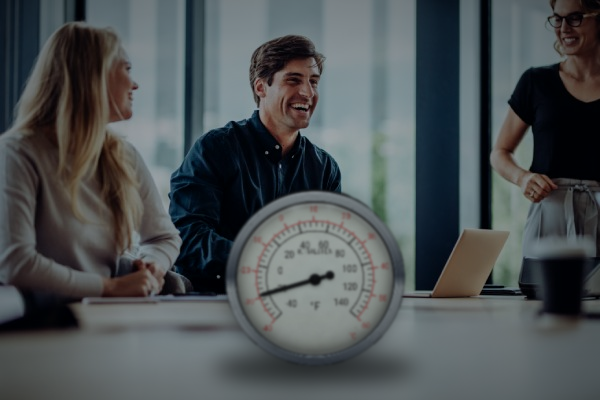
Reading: -20 °F
